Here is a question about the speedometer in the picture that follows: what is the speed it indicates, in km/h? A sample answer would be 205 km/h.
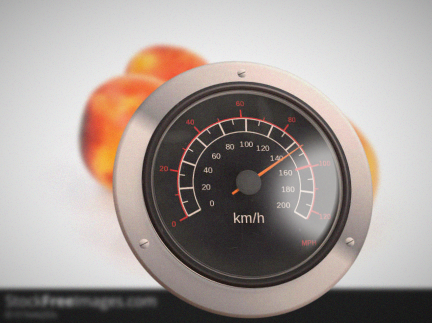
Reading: 145 km/h
